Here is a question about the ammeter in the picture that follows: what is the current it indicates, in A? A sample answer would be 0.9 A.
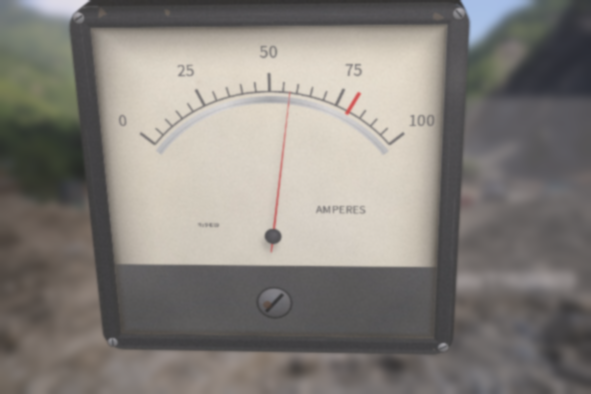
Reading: 57.5 A
